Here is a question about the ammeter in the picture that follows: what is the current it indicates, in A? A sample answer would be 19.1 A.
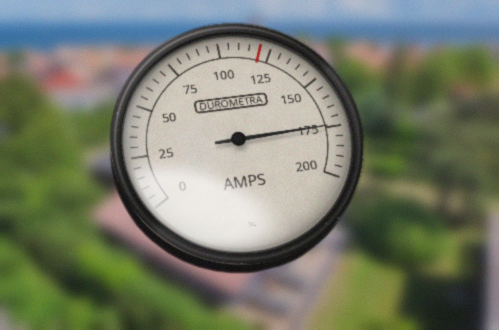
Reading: 175 A
